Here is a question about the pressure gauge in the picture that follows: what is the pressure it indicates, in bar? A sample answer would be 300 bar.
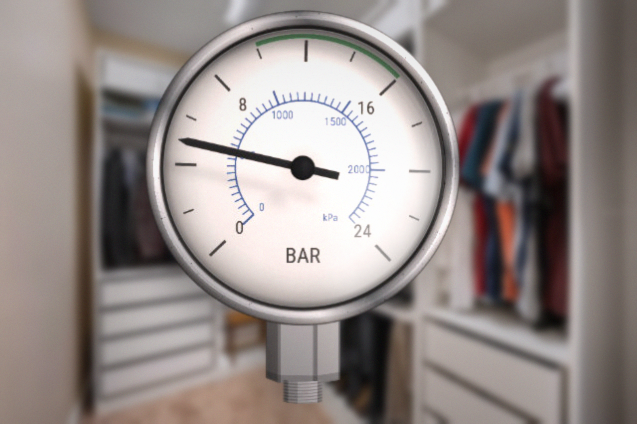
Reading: 5 bar
